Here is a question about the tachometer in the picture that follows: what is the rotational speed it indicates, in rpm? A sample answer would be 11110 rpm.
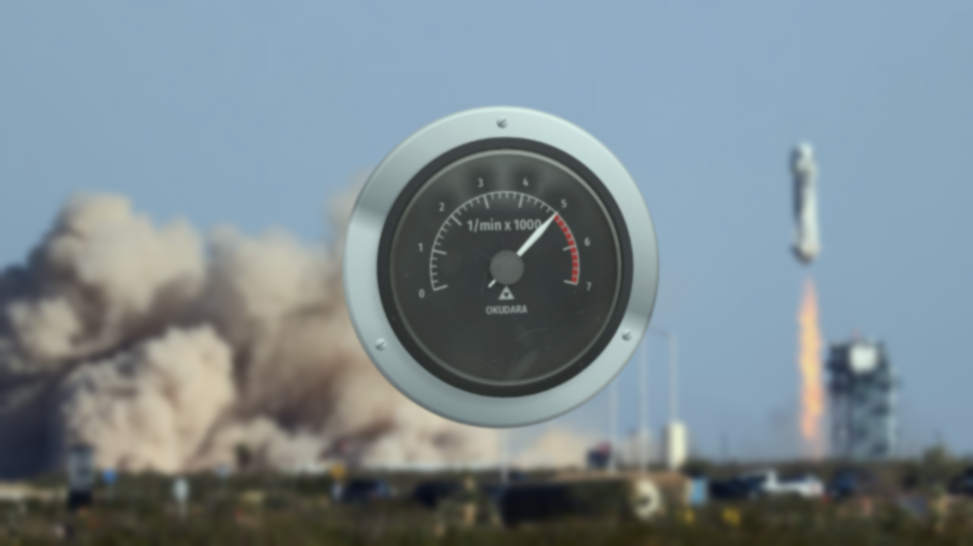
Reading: 5000 rpm
